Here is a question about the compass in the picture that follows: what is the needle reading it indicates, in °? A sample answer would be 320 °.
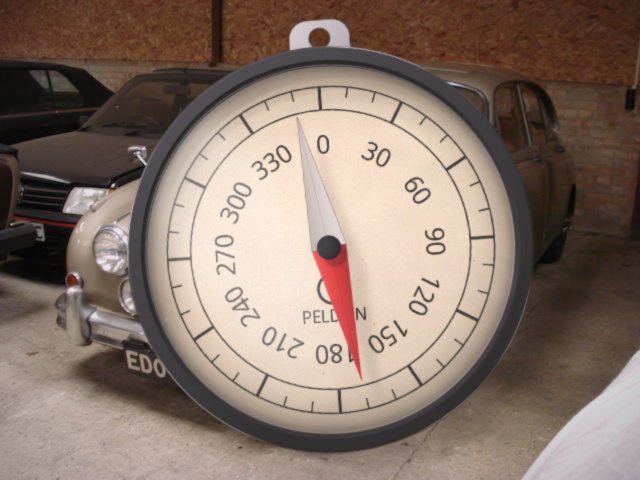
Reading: 170 °
